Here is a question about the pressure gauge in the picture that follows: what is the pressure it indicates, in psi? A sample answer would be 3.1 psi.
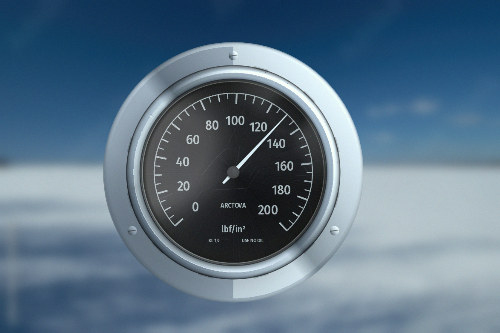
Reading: 130 psi
